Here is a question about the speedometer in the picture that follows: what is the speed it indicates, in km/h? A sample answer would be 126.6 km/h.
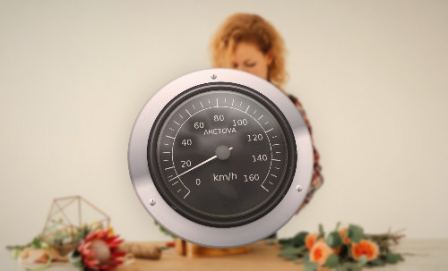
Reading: 12.5 km/h
